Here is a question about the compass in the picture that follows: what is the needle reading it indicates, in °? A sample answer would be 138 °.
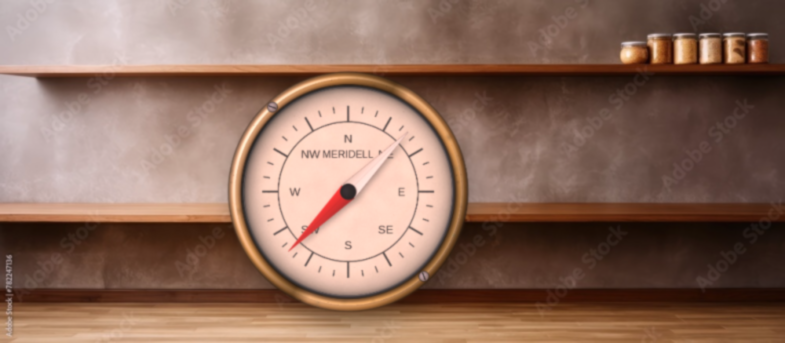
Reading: 225 °
